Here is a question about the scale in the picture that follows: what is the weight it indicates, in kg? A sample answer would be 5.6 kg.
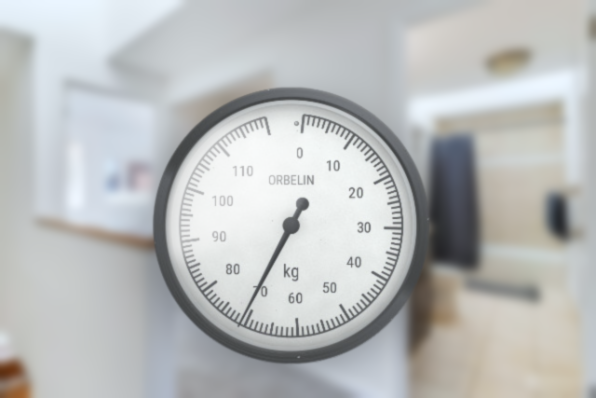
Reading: 71 kg
